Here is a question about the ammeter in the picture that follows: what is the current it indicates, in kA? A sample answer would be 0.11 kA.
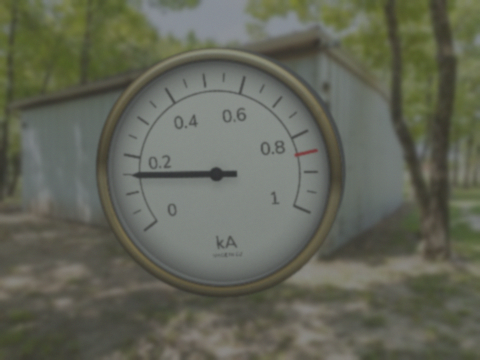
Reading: 0.15 kA
